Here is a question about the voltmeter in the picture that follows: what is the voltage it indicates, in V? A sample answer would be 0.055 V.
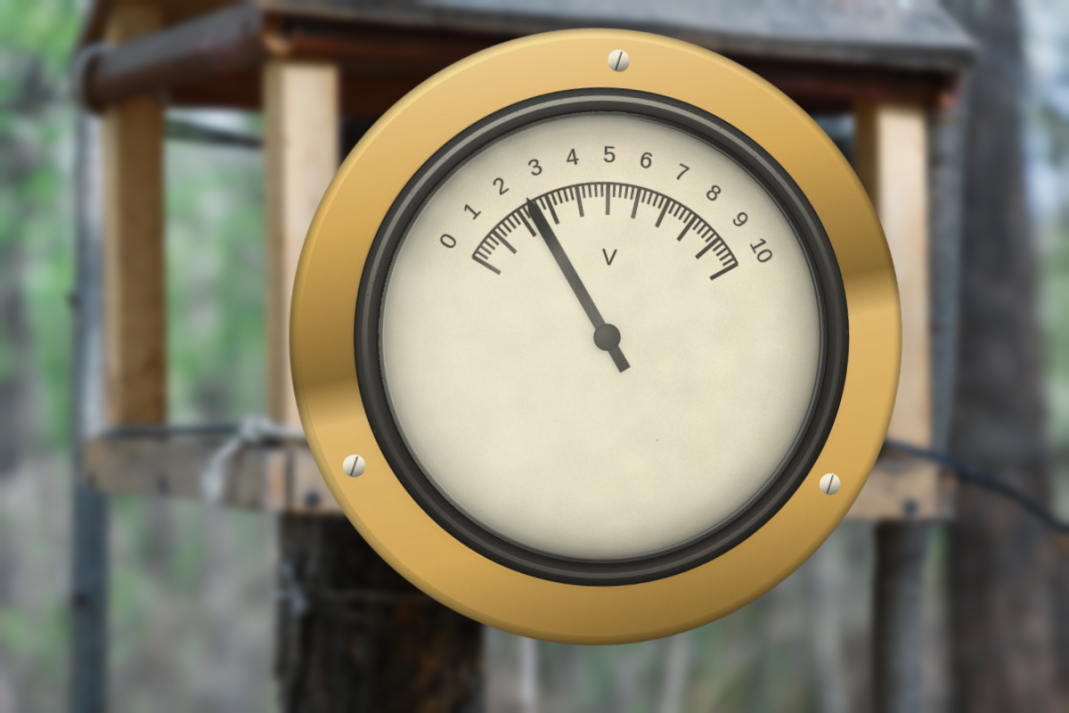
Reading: 2.4 V
